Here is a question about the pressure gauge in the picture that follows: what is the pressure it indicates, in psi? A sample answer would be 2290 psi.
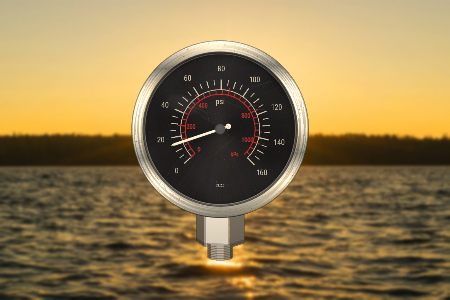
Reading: 15 psi
